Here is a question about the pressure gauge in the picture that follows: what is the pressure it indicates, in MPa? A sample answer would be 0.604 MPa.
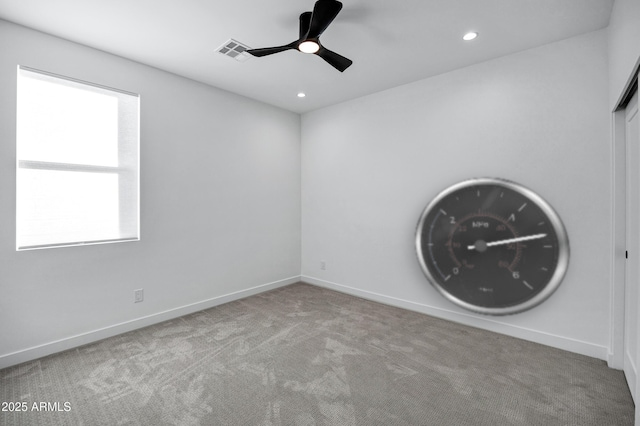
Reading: 4.75 MPa
